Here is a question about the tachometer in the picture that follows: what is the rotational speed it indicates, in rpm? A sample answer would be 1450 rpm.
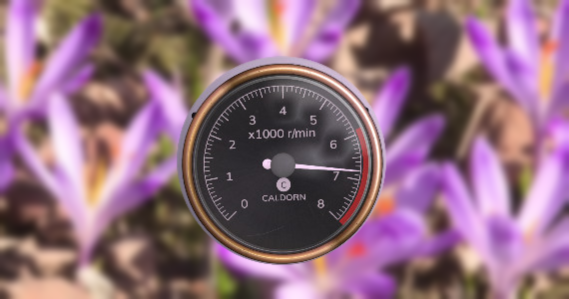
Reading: 6800 rpm
